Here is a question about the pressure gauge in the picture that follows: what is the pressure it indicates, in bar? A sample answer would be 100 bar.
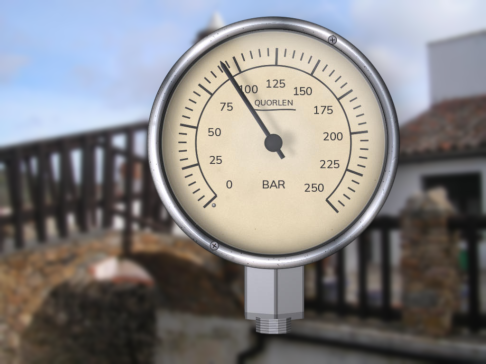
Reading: 92.5 bar
